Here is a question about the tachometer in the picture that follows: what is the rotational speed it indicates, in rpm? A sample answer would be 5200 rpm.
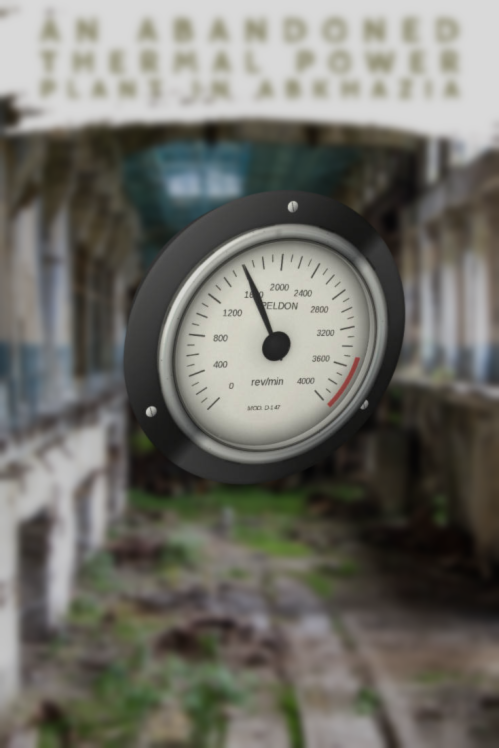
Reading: 1600 rpm
